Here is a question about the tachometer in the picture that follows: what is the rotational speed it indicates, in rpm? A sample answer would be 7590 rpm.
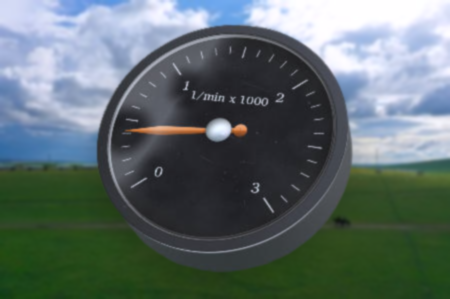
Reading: 400 rpm
